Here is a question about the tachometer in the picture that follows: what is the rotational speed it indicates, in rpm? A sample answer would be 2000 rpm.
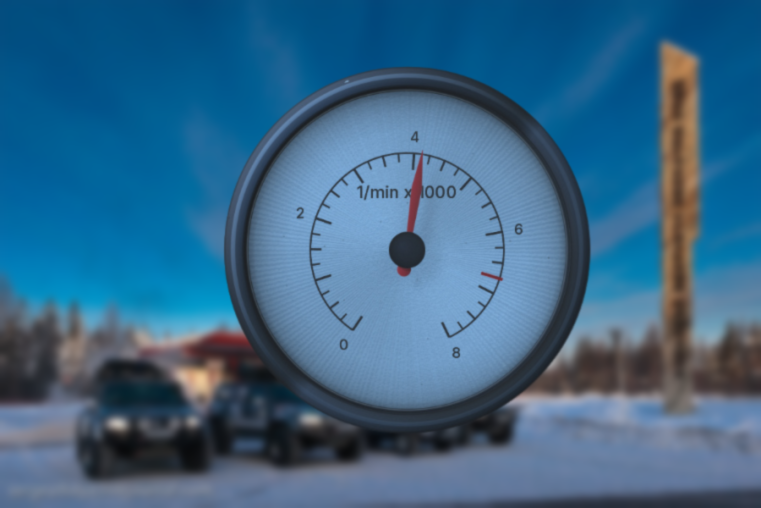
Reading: 4125 rpm
